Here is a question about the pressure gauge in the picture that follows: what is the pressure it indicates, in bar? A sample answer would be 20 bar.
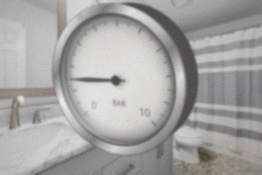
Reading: 1.5 bar
